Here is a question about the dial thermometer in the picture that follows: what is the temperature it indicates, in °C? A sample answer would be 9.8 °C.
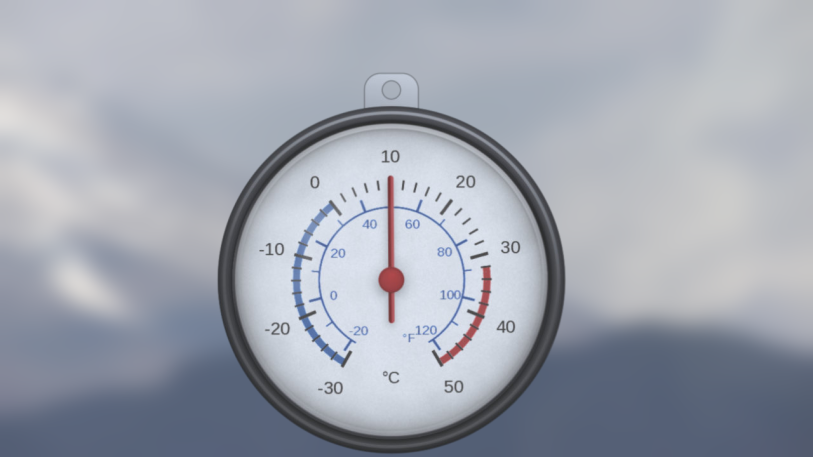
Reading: 10 °C
